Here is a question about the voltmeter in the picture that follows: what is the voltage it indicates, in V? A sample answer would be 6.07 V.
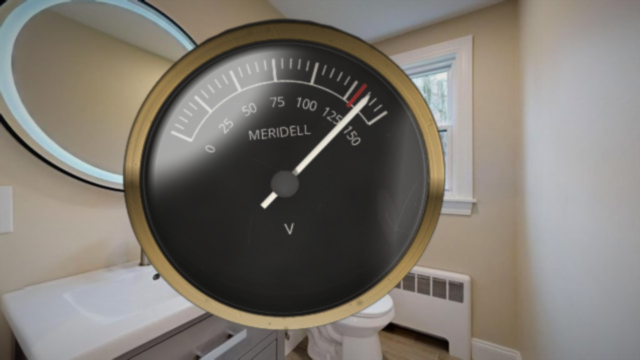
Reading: 135 V
